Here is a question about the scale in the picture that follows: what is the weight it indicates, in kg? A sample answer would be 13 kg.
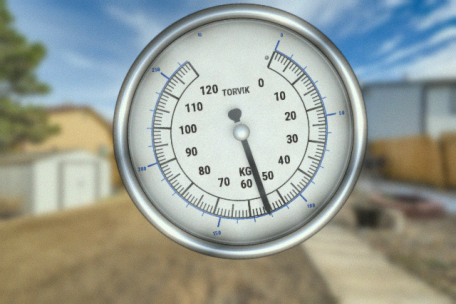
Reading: 55 kg
